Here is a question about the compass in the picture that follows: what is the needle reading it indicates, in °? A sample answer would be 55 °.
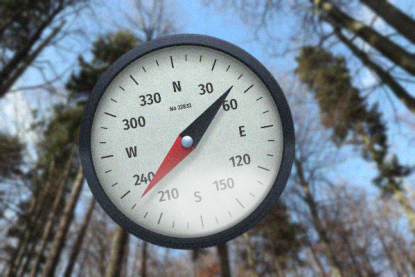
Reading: 230 °
